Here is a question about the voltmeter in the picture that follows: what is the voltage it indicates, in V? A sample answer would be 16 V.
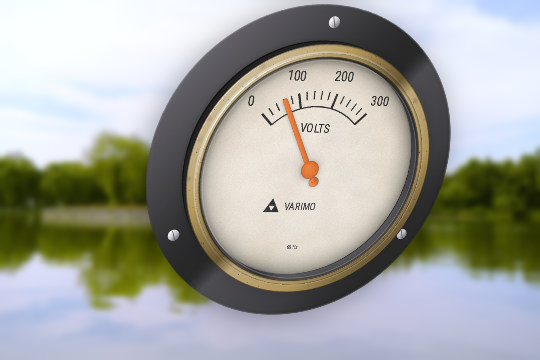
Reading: 60 V
